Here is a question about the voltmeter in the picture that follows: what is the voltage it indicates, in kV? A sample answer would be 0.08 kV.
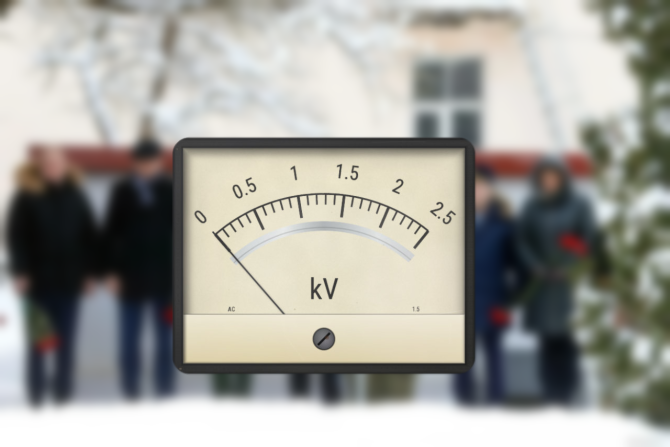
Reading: 0 kV
